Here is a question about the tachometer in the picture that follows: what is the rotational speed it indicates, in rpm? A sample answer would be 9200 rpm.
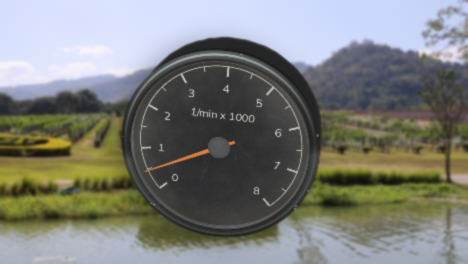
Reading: 500 rpm
